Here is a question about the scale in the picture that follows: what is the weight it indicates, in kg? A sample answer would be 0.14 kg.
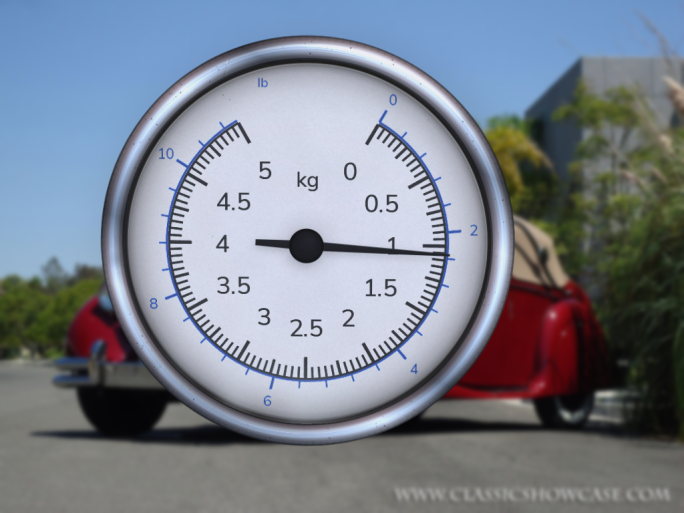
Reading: 1.05 kg
